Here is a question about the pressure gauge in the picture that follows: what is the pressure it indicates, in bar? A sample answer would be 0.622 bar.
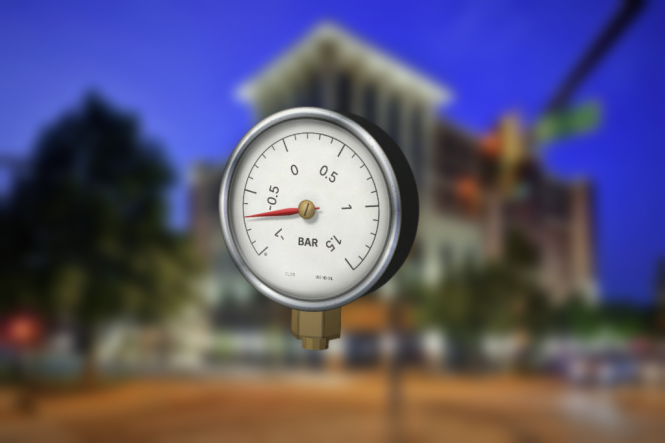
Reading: -0.7 bar
